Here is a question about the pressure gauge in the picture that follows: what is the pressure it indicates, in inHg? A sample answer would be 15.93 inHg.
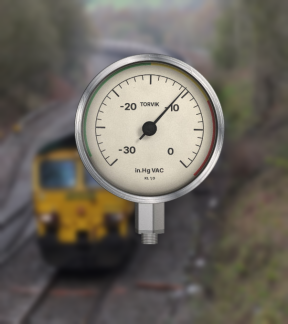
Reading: -10.5 inHg
